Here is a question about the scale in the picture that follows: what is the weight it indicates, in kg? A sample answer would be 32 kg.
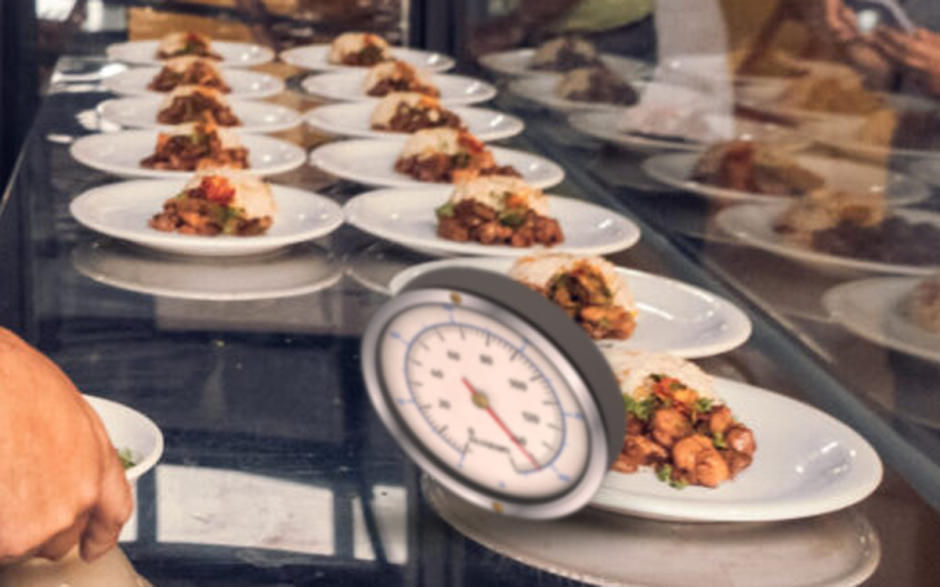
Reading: 140 kg
